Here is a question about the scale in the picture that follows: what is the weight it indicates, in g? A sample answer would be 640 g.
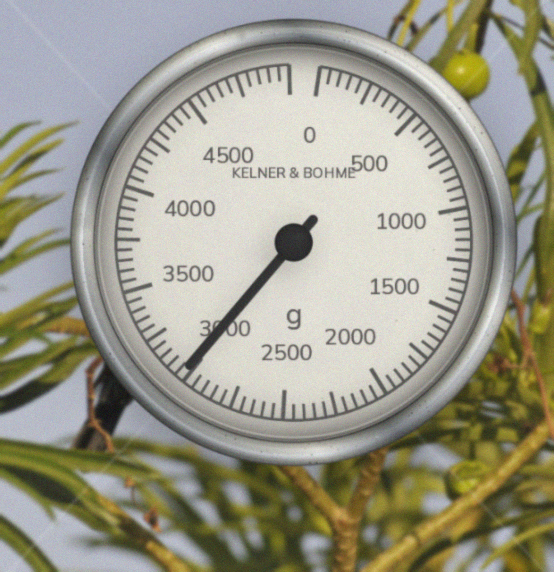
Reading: 3025 g
